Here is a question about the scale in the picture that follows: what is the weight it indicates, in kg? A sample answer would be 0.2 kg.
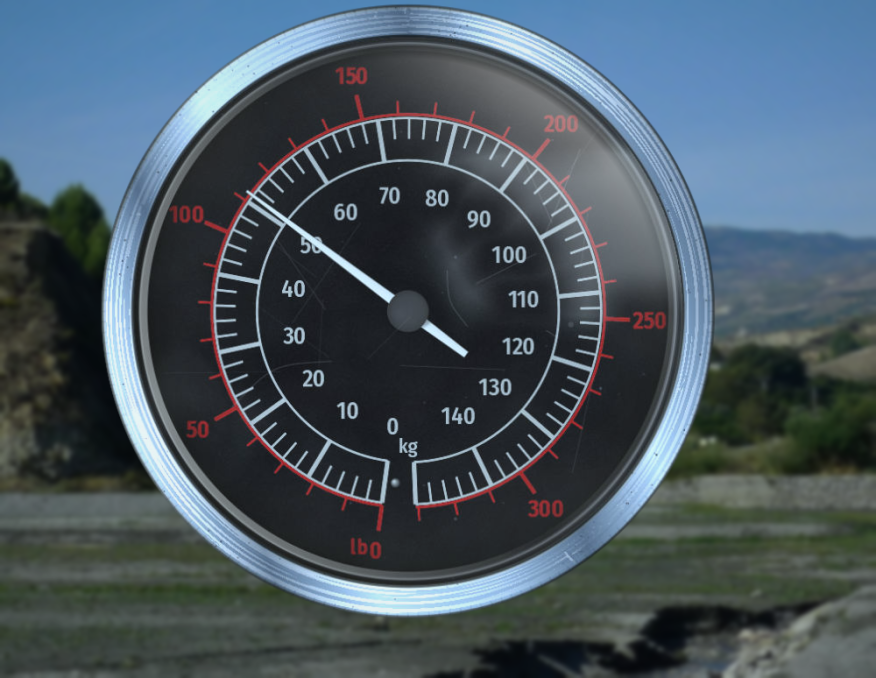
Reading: 51 kg
